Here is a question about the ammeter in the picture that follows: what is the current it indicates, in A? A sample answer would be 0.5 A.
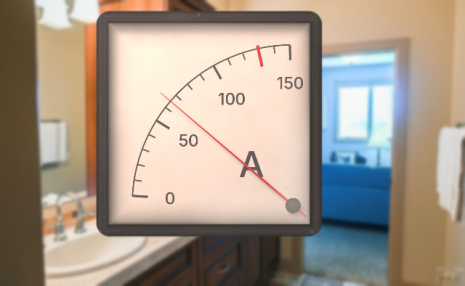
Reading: 65 A
